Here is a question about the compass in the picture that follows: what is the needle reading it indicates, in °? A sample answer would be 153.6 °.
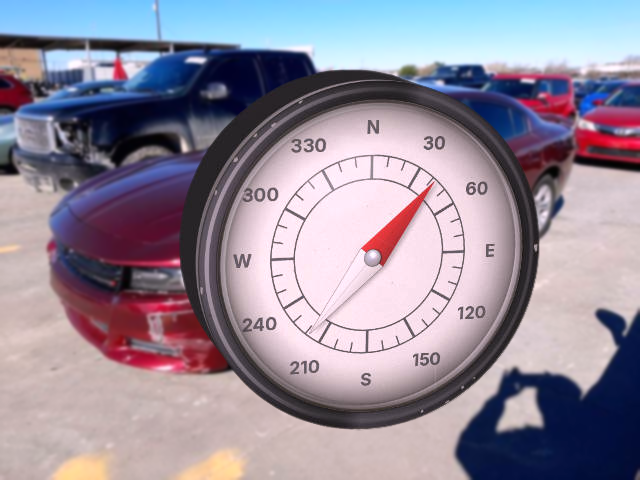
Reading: 40 °
